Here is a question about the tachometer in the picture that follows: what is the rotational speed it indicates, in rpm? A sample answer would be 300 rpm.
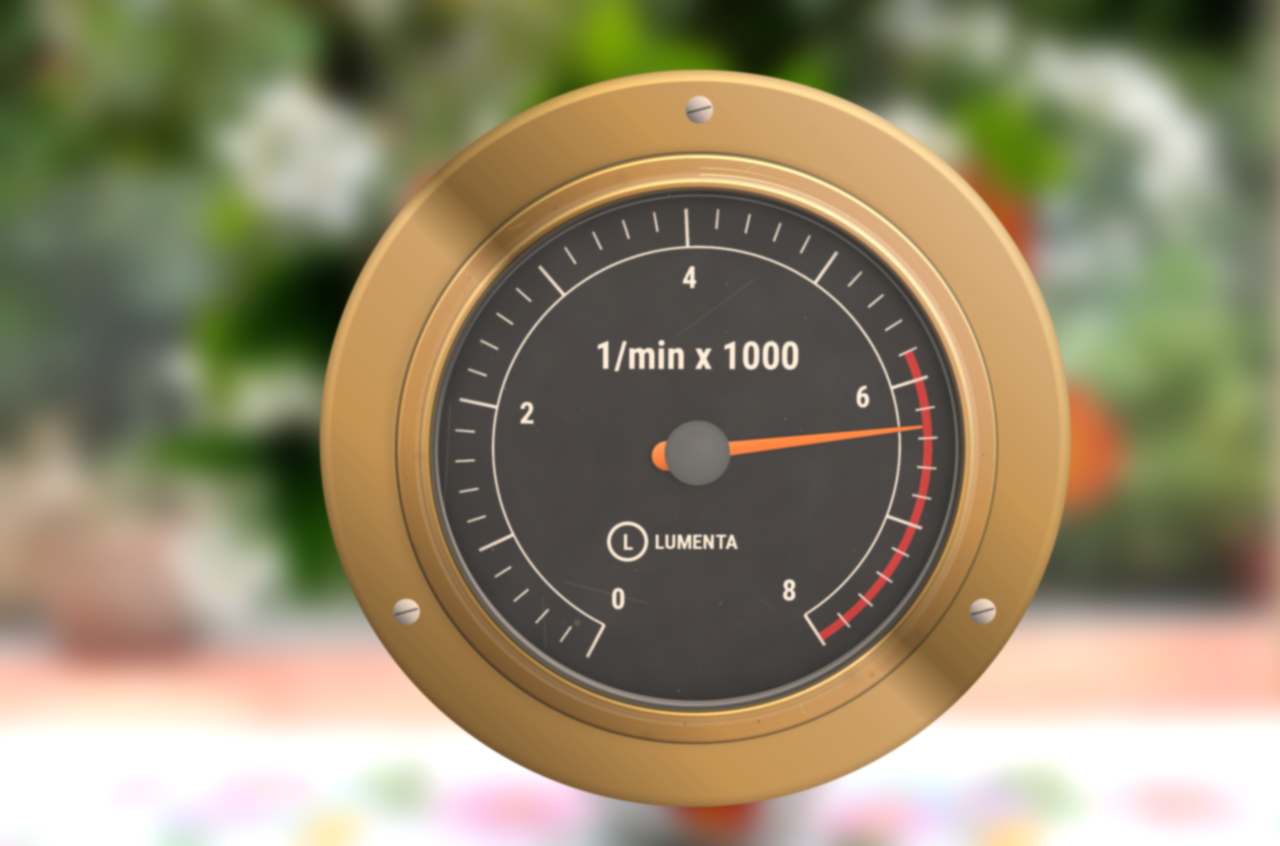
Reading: 6300 rpm
